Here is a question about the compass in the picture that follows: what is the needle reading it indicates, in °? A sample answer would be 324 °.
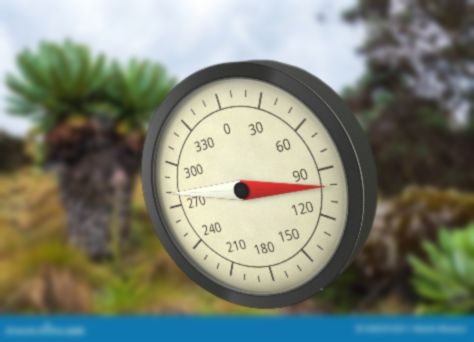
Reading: 100 °
